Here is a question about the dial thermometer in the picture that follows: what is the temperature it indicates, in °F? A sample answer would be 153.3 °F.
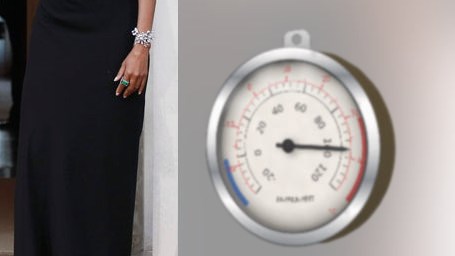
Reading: 100 °F
